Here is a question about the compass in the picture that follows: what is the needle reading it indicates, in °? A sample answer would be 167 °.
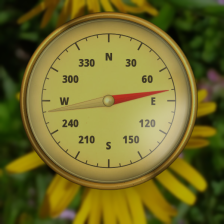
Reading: 80 °
